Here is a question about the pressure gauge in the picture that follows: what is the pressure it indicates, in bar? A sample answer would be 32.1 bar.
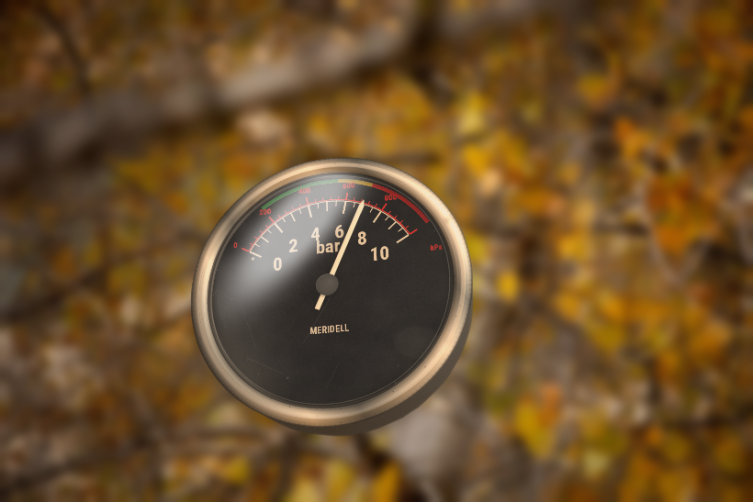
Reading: 7 bar
